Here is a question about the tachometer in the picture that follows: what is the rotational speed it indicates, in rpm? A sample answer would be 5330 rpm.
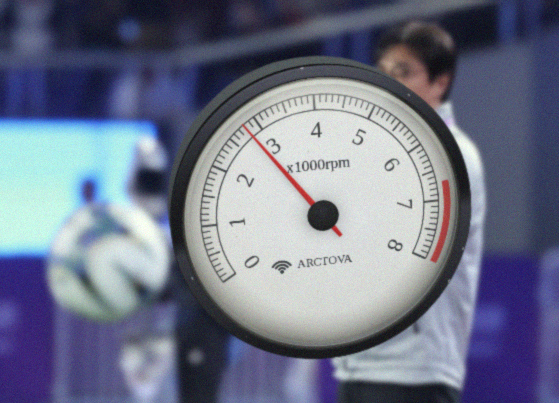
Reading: 2800 rpm
